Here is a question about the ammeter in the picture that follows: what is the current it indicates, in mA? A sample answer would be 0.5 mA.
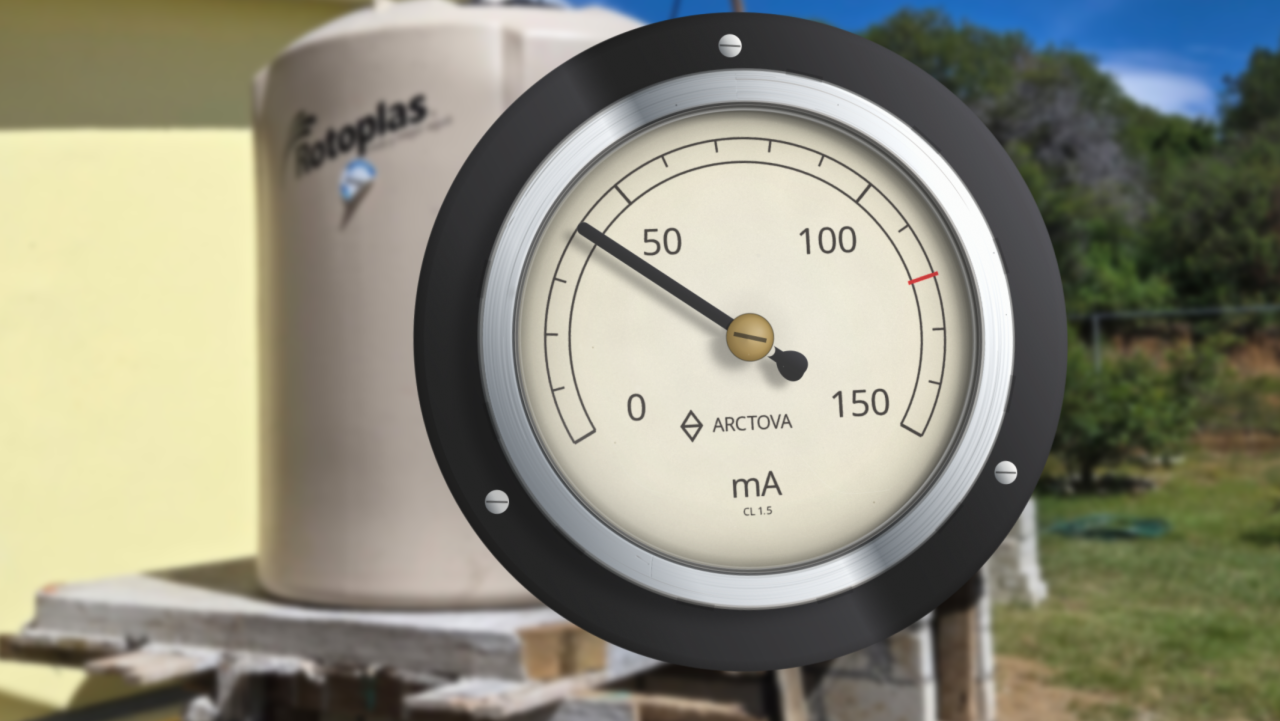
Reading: 40 mA
